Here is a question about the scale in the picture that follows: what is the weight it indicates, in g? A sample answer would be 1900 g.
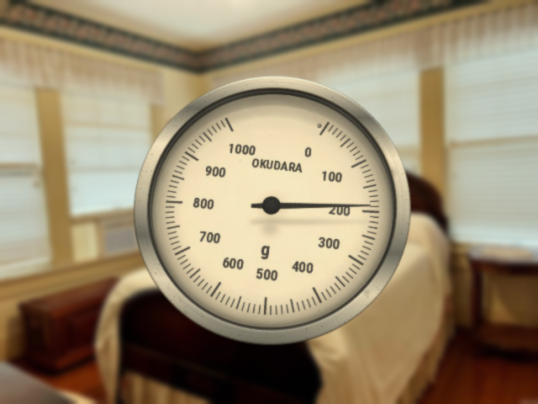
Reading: 190 g
